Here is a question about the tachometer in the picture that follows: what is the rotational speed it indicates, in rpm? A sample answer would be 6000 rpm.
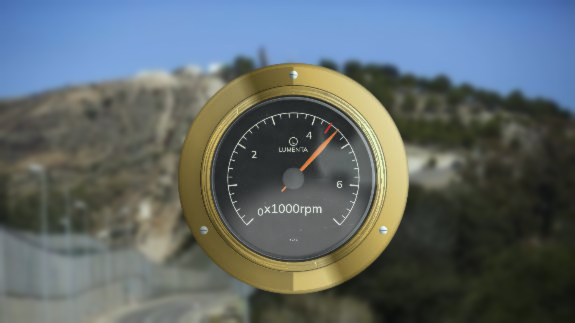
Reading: 4600 rpm
